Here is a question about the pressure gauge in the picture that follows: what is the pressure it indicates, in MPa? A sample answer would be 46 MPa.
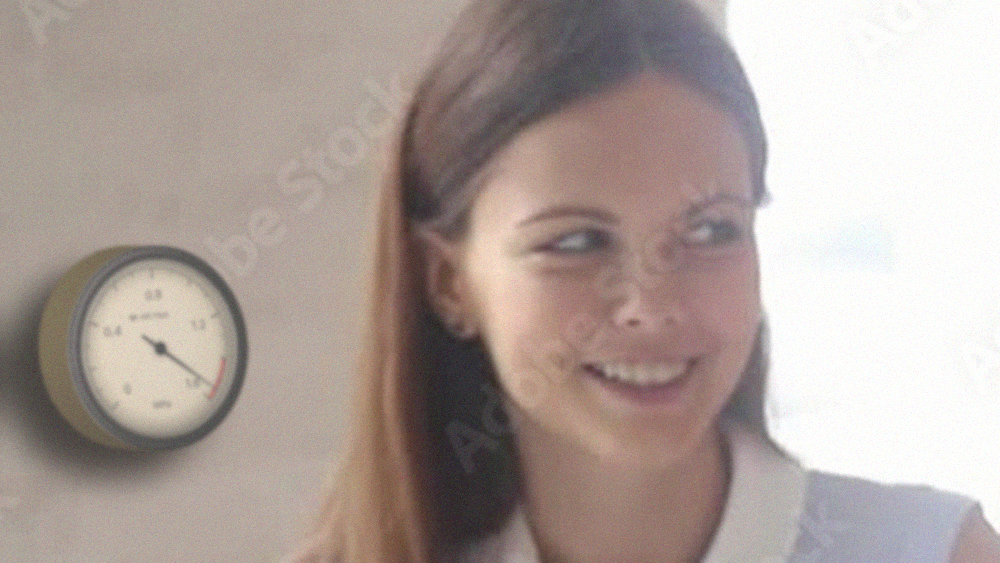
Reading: 1.55 MPa
